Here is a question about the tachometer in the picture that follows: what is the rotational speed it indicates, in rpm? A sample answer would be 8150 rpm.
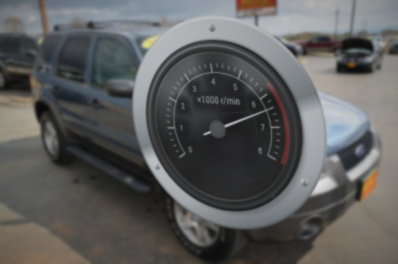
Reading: 6400 rpm
